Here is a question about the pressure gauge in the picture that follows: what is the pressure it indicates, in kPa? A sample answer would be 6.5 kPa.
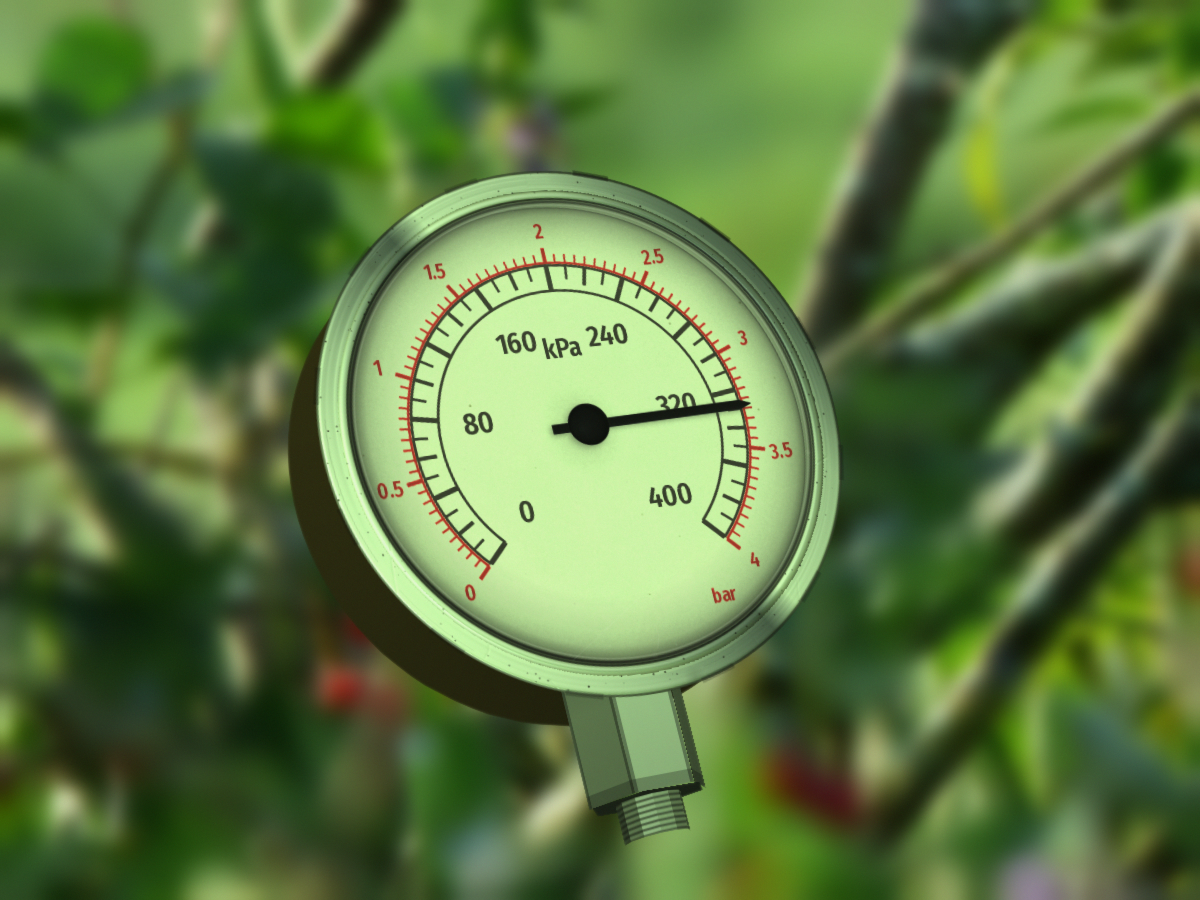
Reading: 330 kPa
